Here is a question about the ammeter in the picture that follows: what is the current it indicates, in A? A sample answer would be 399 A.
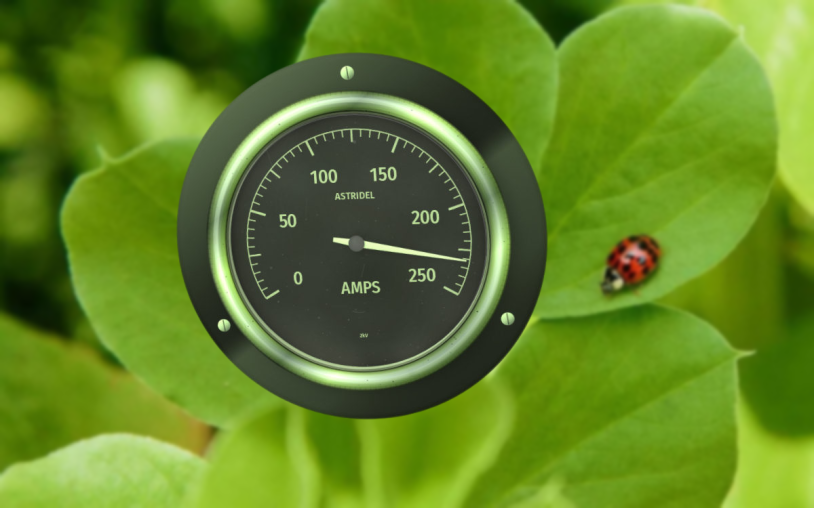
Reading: 230 A
